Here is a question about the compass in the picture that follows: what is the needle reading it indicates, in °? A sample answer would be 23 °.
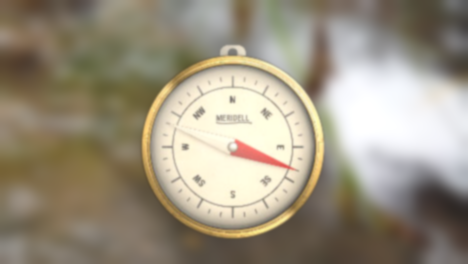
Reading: 110 °
